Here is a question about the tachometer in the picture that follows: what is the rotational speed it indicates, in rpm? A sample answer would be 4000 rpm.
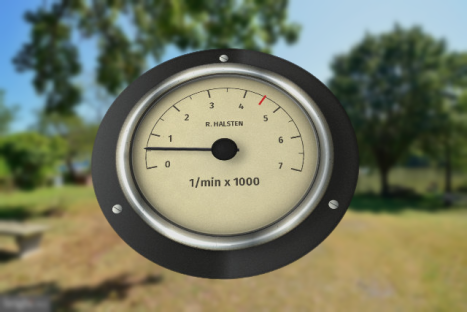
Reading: 500 rpm
